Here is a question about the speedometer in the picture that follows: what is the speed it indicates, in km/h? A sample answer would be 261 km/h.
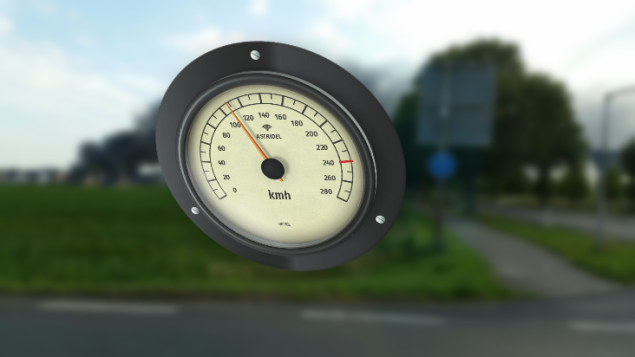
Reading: 110 km/h
